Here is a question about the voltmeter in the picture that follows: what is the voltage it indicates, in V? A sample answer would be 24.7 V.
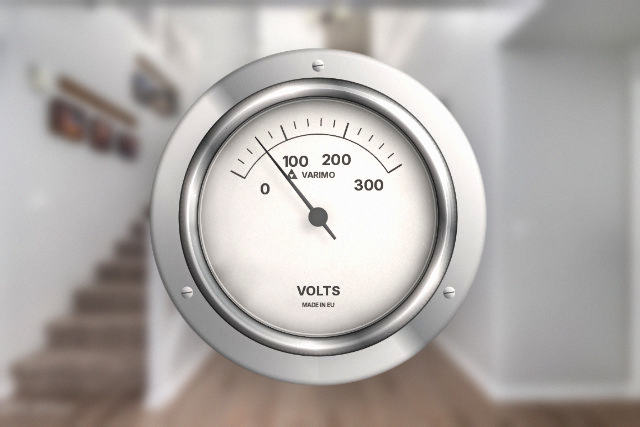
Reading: 60 V
